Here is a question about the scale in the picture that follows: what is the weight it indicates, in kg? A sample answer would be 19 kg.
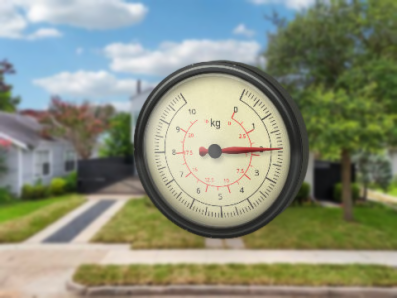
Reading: 2 kg
